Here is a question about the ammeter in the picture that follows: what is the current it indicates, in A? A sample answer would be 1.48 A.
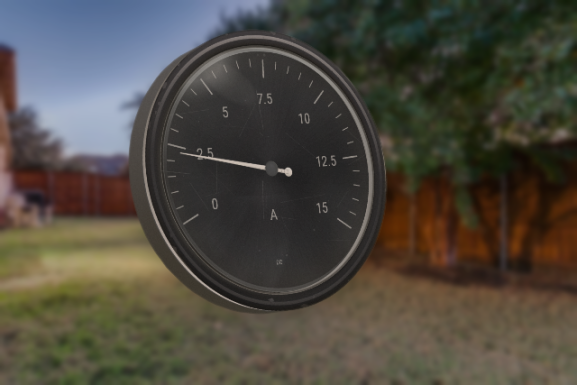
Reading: 2.25 A
